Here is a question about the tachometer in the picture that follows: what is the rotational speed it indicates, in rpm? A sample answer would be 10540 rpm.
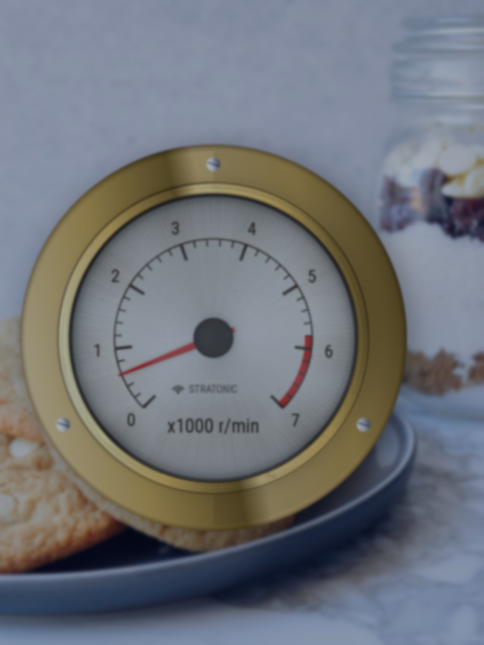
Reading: 600 rpm
